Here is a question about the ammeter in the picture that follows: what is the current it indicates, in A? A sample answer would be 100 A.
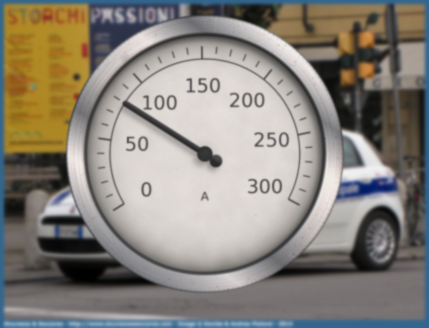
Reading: 80 A
